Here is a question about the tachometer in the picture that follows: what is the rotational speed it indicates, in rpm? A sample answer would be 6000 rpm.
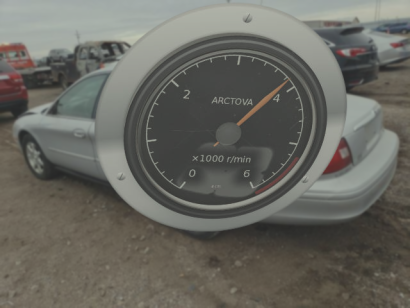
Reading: 3800 rpm
